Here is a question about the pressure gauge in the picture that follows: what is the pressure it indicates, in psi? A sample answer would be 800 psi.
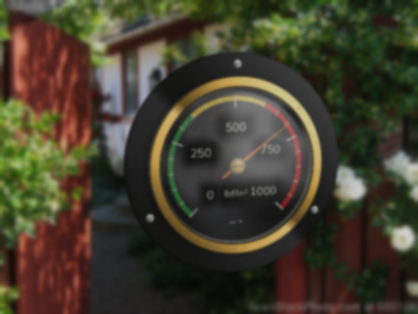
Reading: 700 psi
